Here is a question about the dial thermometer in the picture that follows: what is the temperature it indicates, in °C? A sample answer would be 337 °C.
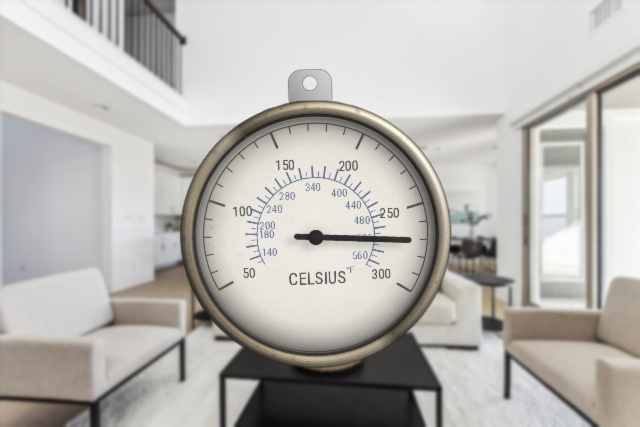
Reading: 270 °C
